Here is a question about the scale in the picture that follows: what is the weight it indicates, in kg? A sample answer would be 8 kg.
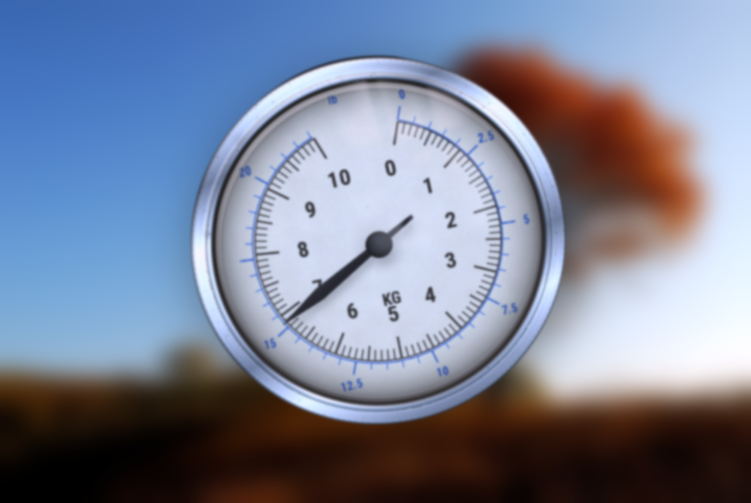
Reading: 6.9 kg
